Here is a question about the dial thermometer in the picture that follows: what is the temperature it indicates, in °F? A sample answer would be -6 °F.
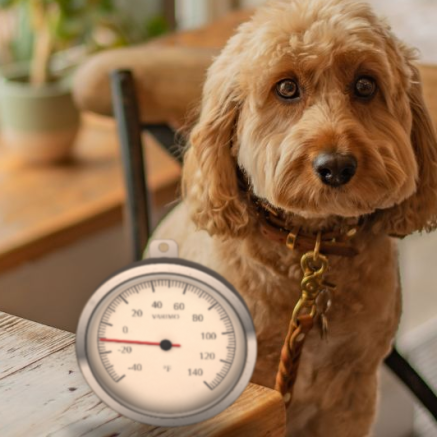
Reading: -10 °F
